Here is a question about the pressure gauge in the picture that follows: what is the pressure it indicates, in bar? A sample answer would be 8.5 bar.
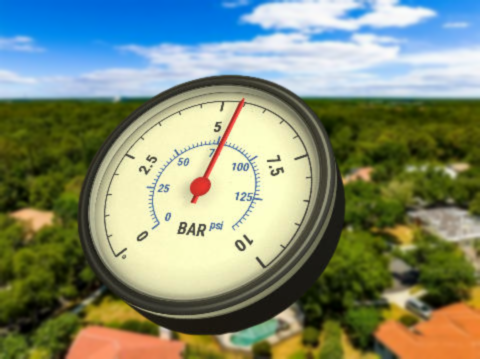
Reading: 5.5 bar
